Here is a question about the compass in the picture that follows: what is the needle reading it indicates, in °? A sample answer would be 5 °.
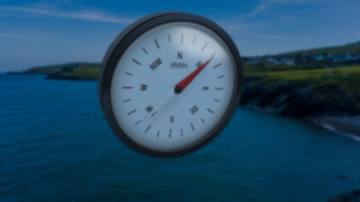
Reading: 45 °
